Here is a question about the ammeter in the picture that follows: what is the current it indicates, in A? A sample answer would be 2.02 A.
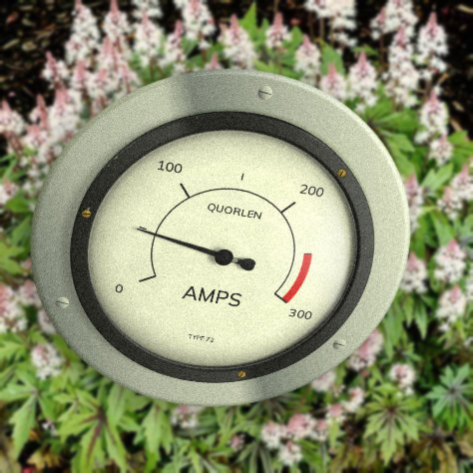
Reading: 50 A
